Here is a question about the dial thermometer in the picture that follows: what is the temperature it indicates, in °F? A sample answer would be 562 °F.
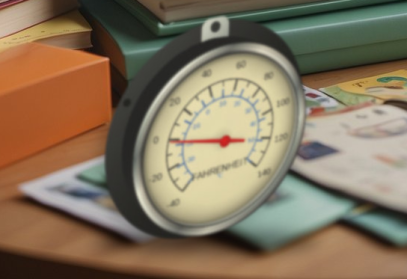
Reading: 0 °F
